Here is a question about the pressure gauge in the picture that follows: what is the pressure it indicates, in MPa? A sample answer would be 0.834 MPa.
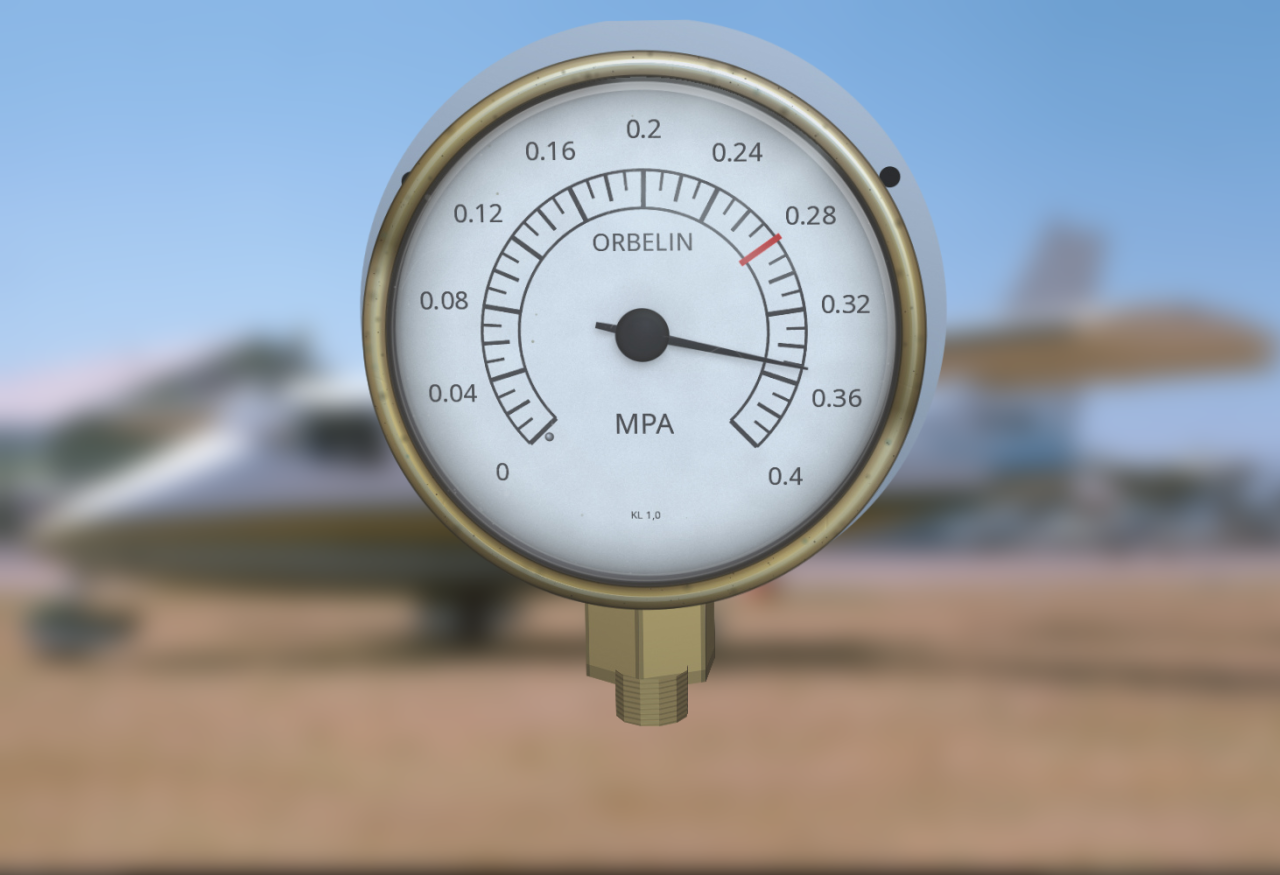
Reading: 0.35 MPa
